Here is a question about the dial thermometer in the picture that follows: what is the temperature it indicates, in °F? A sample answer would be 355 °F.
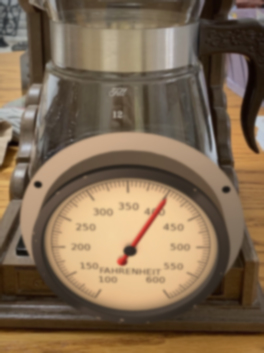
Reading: 400 °F
